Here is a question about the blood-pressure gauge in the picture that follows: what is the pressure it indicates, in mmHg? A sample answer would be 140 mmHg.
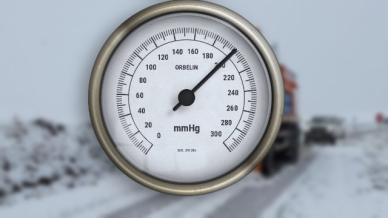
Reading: 200 mmHg
